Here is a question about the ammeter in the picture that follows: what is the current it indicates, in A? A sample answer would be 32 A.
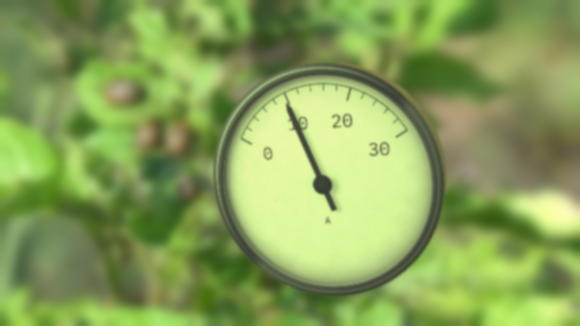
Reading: 10 A
